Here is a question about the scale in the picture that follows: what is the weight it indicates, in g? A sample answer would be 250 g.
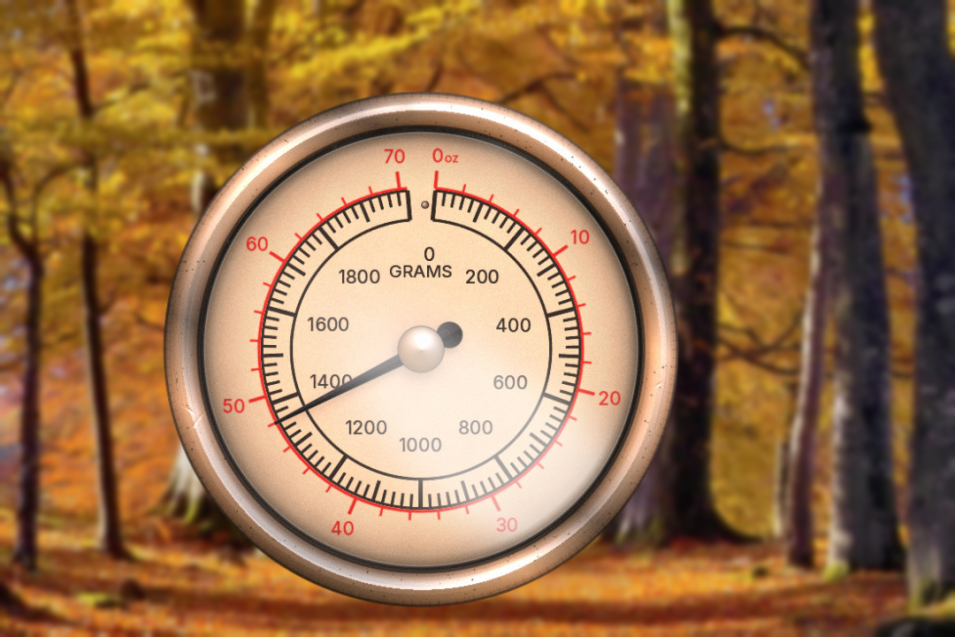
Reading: 1360 g
